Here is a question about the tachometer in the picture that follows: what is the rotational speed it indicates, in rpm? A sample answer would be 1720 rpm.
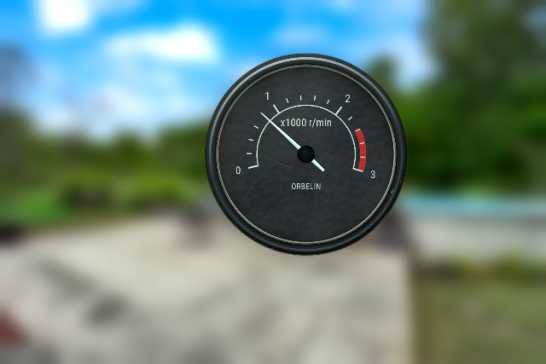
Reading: 800 rpm
